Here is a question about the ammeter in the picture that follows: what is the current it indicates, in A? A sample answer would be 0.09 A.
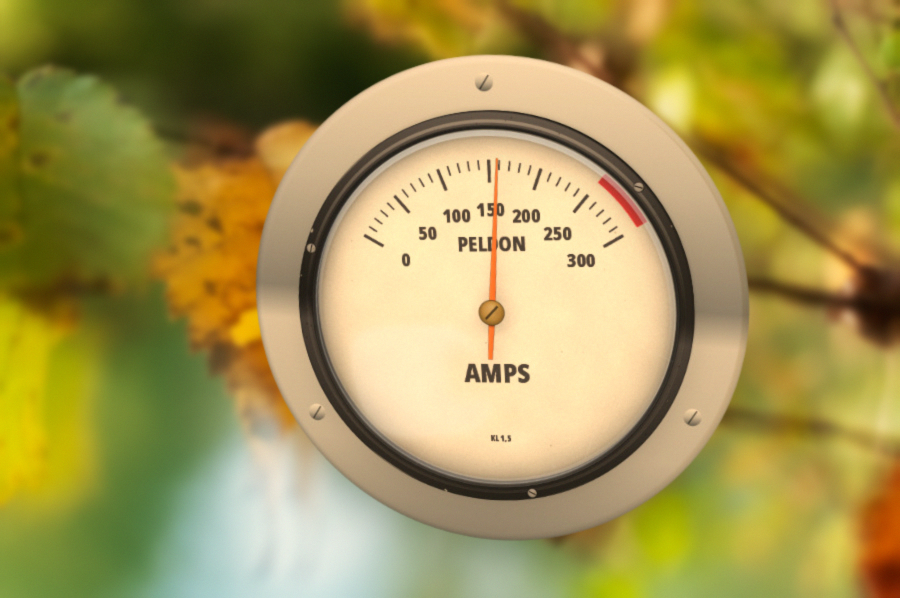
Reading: 160 A
